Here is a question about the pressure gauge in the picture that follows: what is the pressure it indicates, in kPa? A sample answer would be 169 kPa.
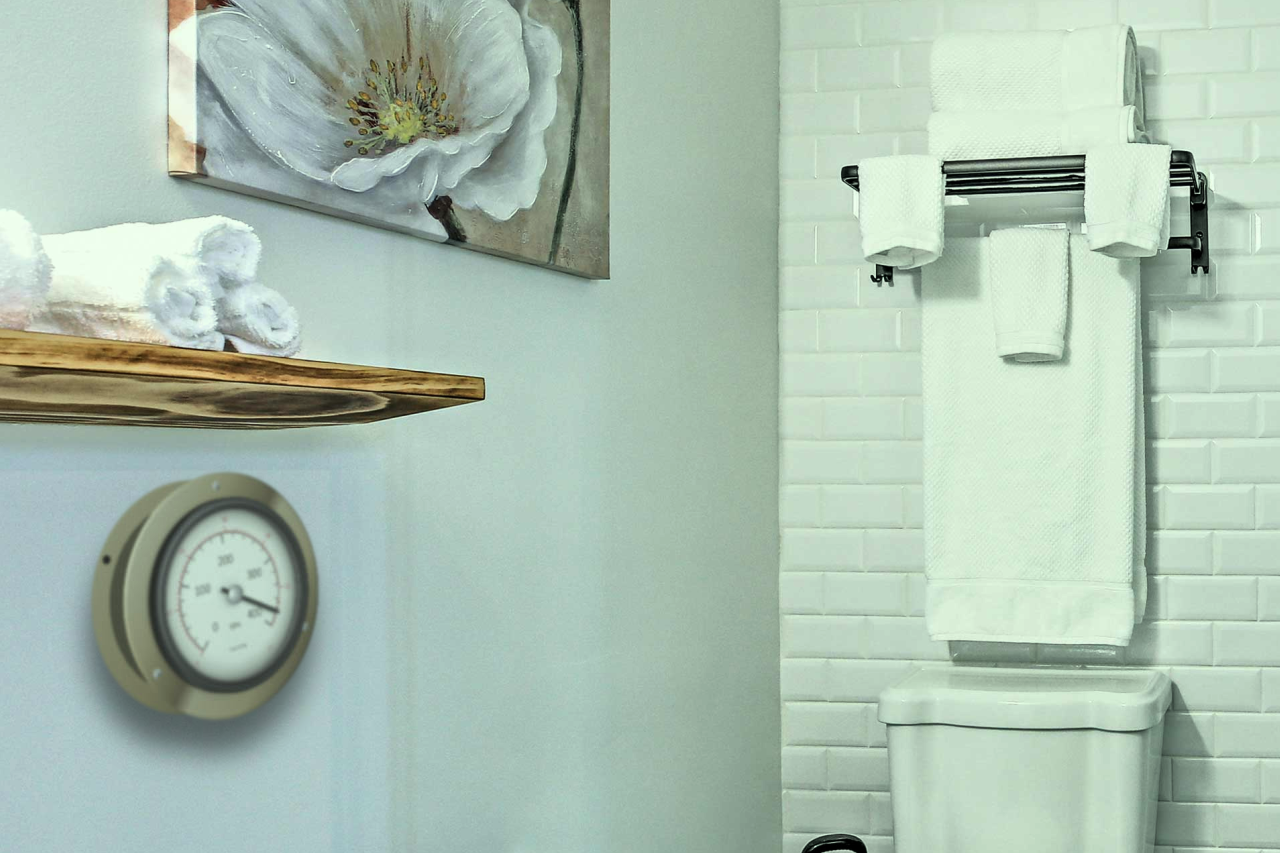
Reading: 380 kPa
